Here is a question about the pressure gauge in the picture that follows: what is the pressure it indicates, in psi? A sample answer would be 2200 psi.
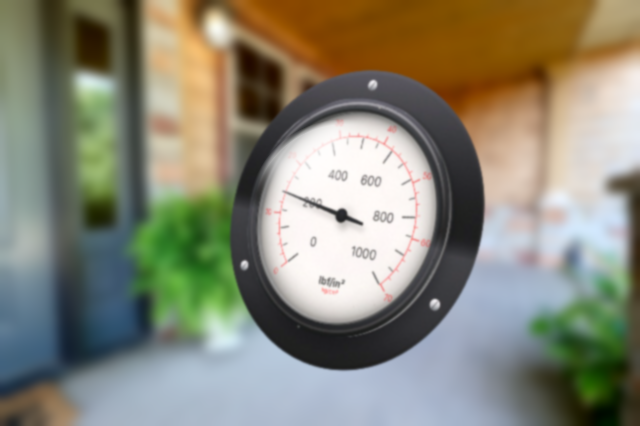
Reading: 200 psi
